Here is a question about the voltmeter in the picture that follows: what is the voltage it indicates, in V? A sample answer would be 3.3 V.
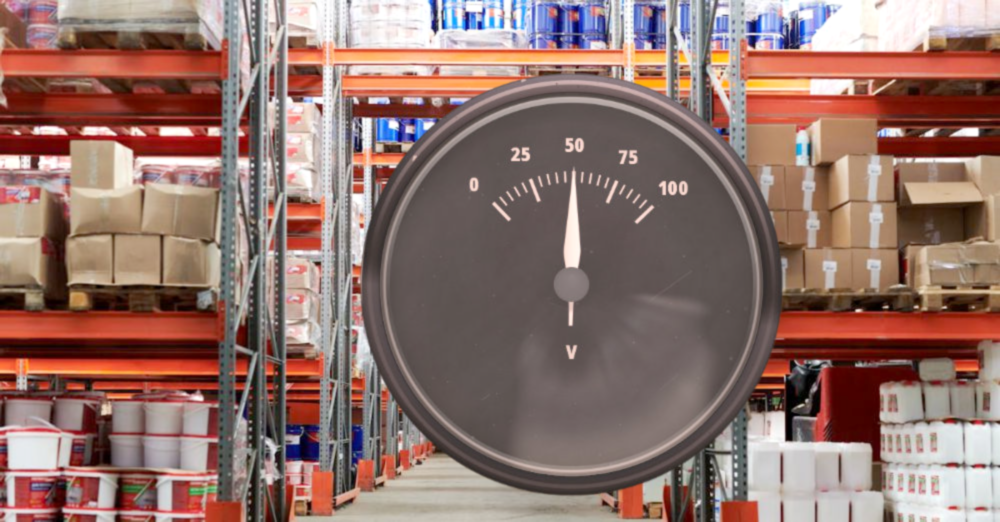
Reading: 50 V
